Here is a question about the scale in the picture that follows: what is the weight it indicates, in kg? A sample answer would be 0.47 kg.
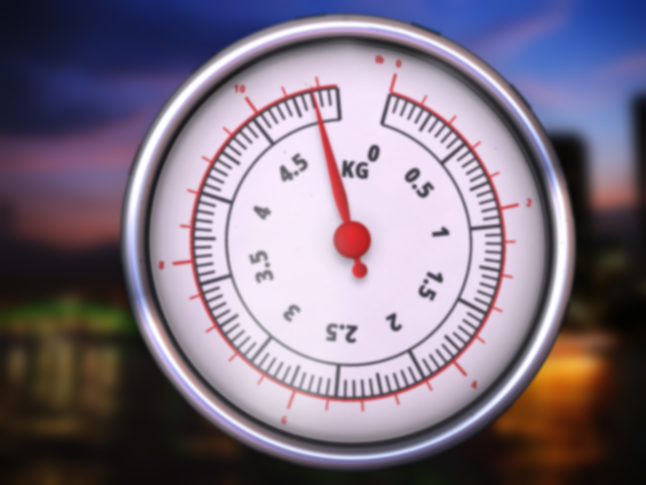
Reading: 4.85 kg
